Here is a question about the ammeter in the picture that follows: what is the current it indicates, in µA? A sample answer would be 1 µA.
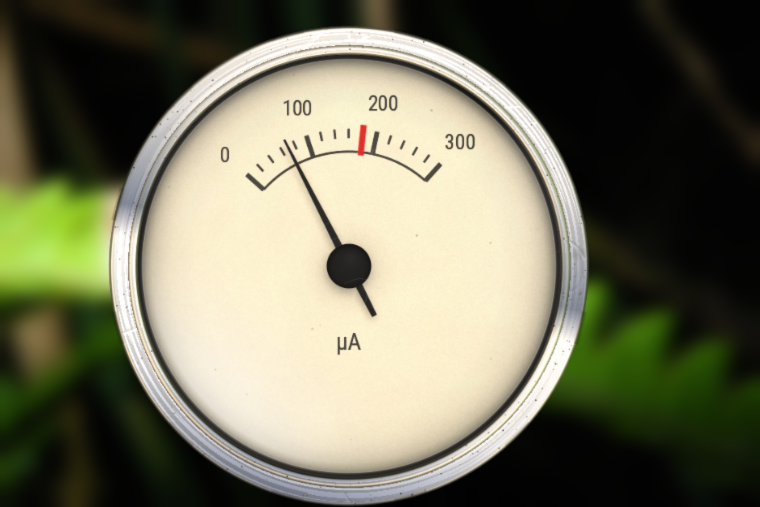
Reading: 70 µA
